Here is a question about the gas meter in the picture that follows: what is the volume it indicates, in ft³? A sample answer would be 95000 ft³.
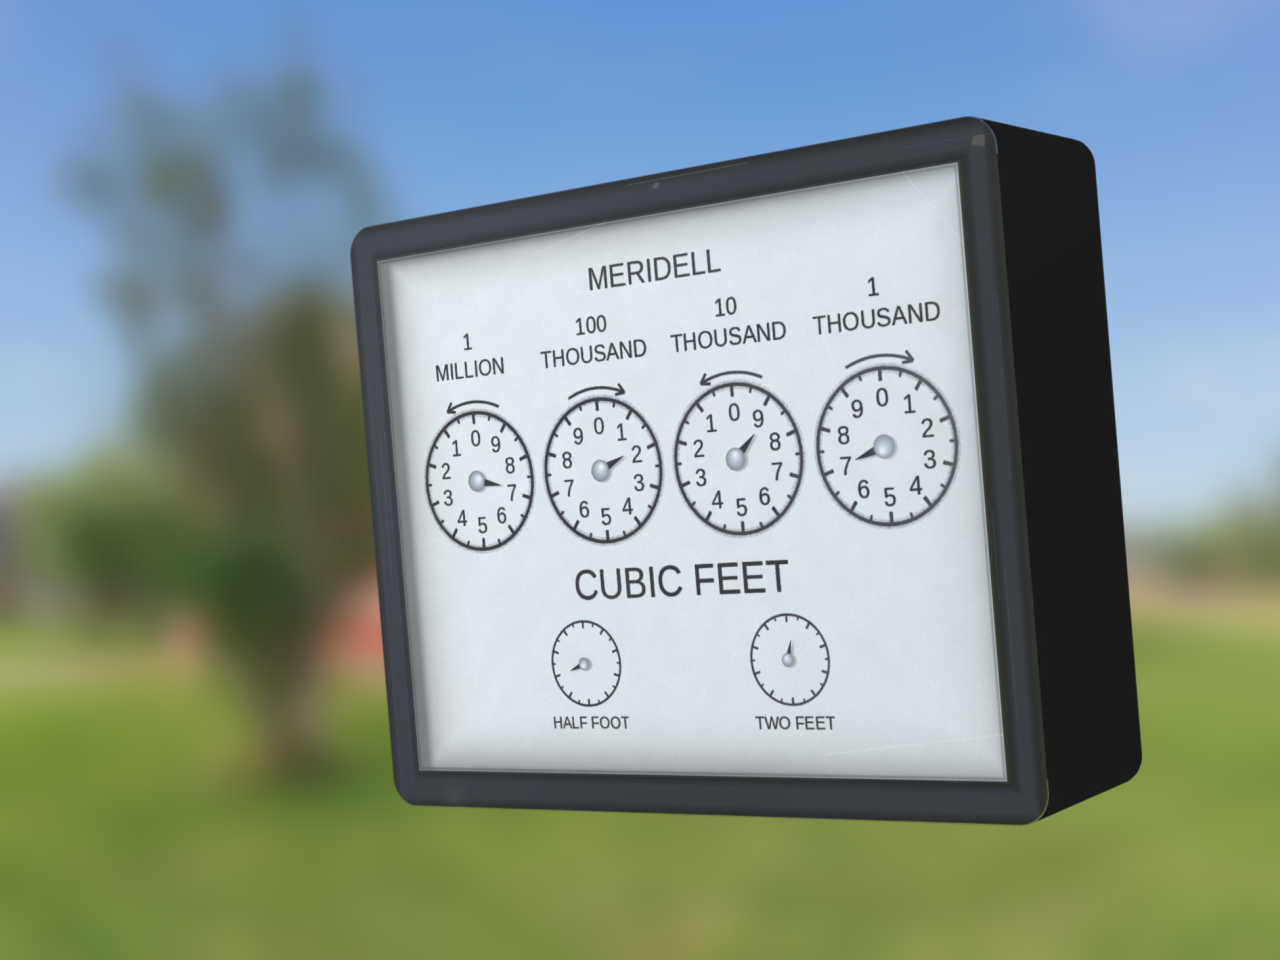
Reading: 718700 ft³
